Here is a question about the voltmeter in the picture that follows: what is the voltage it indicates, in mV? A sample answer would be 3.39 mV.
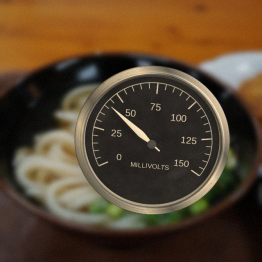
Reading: 42.5 mV
